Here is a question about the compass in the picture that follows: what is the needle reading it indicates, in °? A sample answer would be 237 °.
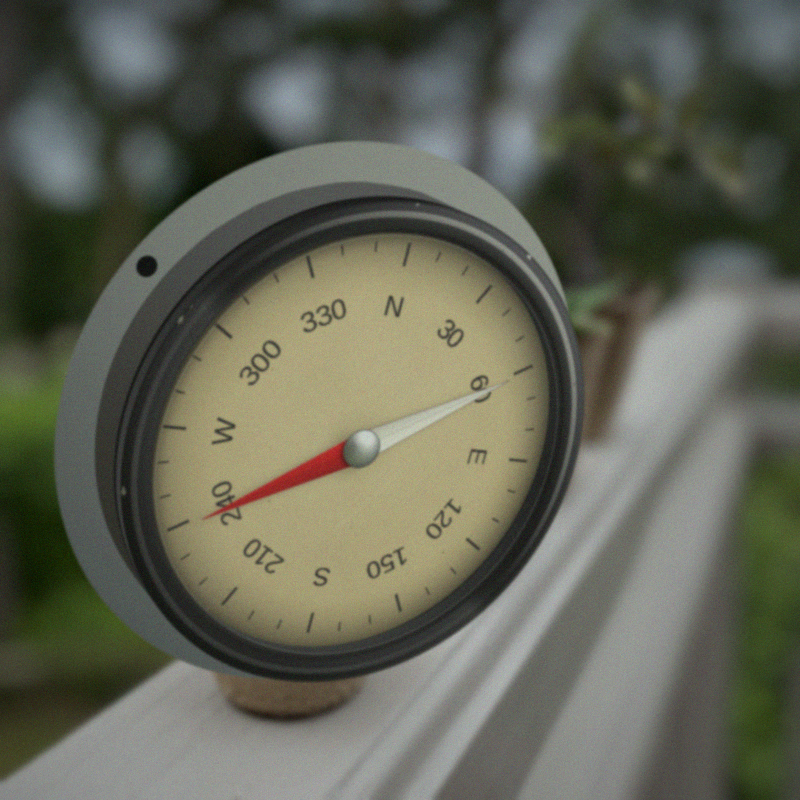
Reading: 240 °
